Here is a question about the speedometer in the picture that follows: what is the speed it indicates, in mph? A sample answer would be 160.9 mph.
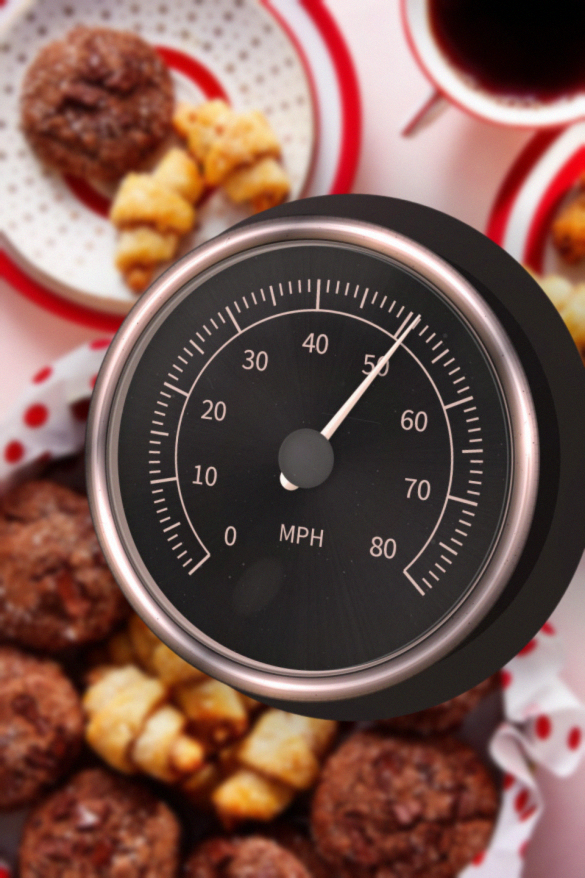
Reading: 51 mph
